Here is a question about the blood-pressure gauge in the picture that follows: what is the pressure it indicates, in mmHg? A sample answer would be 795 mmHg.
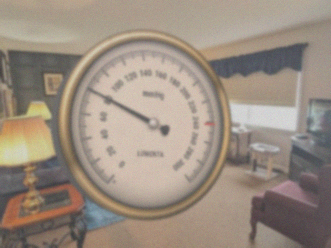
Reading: 80 mmHg
